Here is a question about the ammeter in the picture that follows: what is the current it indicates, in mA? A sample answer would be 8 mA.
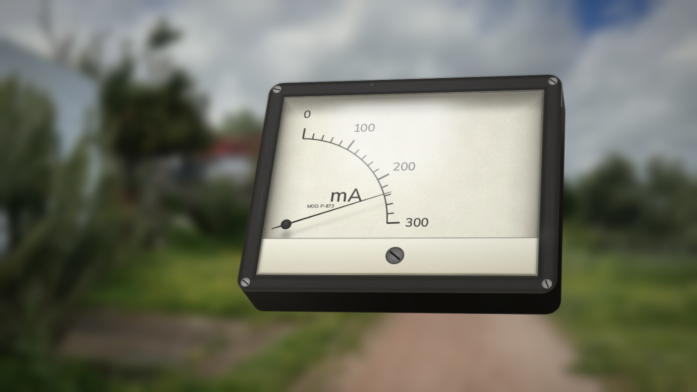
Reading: 240 mA
